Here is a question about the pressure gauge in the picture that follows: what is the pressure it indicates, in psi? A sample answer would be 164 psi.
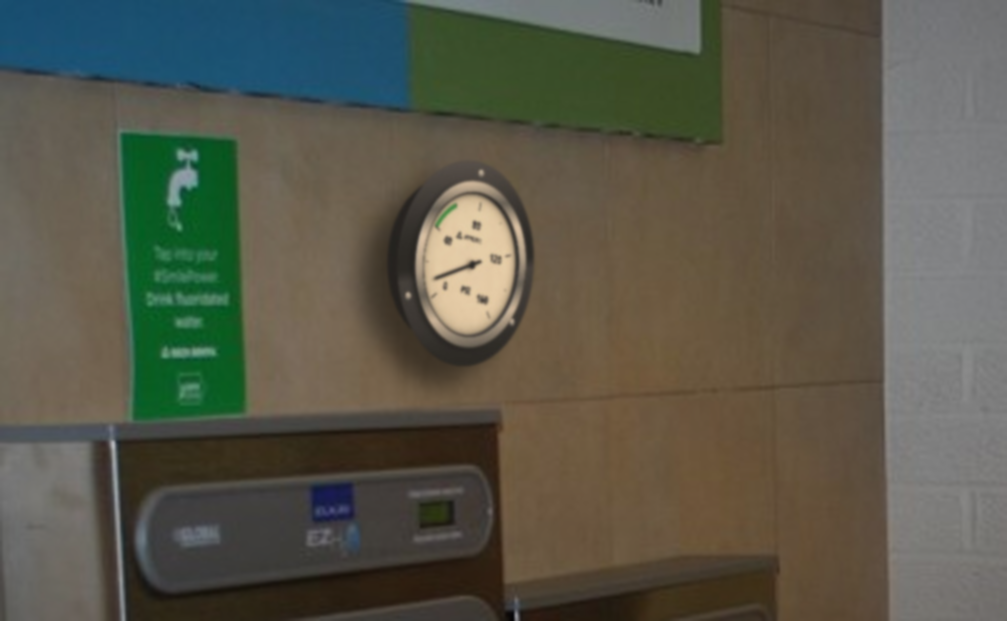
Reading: 10 psi
